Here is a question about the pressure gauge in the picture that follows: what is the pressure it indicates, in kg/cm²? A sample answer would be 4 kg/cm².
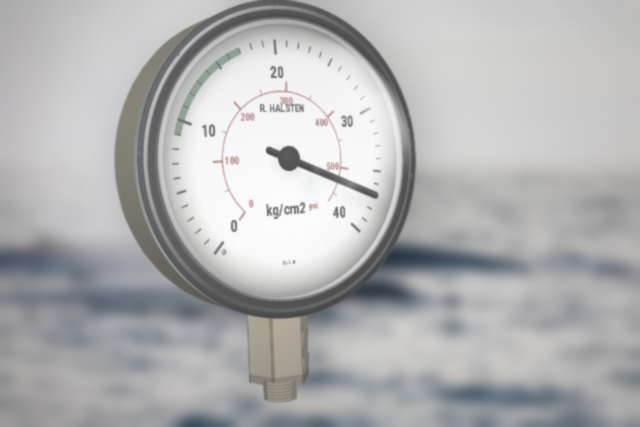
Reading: 37 kg/cm²
